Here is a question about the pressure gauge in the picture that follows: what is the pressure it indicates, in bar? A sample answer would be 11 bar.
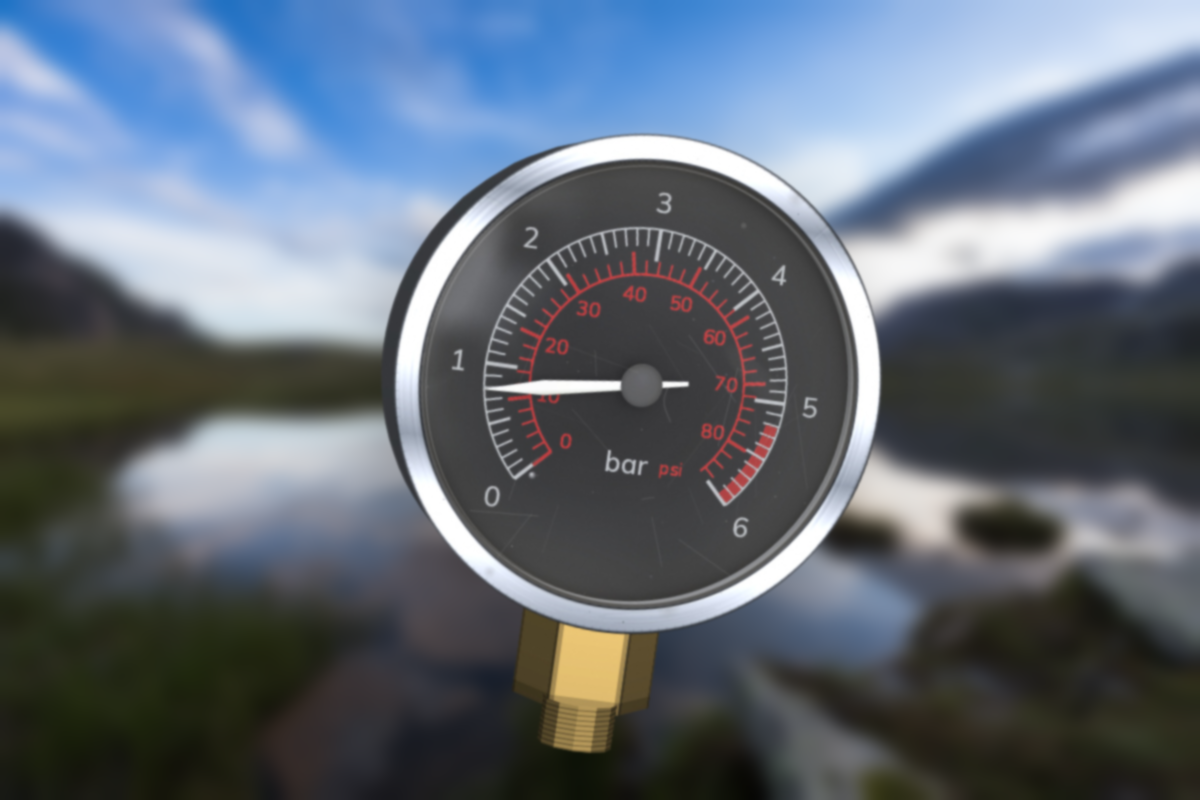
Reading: 0.8 bar
